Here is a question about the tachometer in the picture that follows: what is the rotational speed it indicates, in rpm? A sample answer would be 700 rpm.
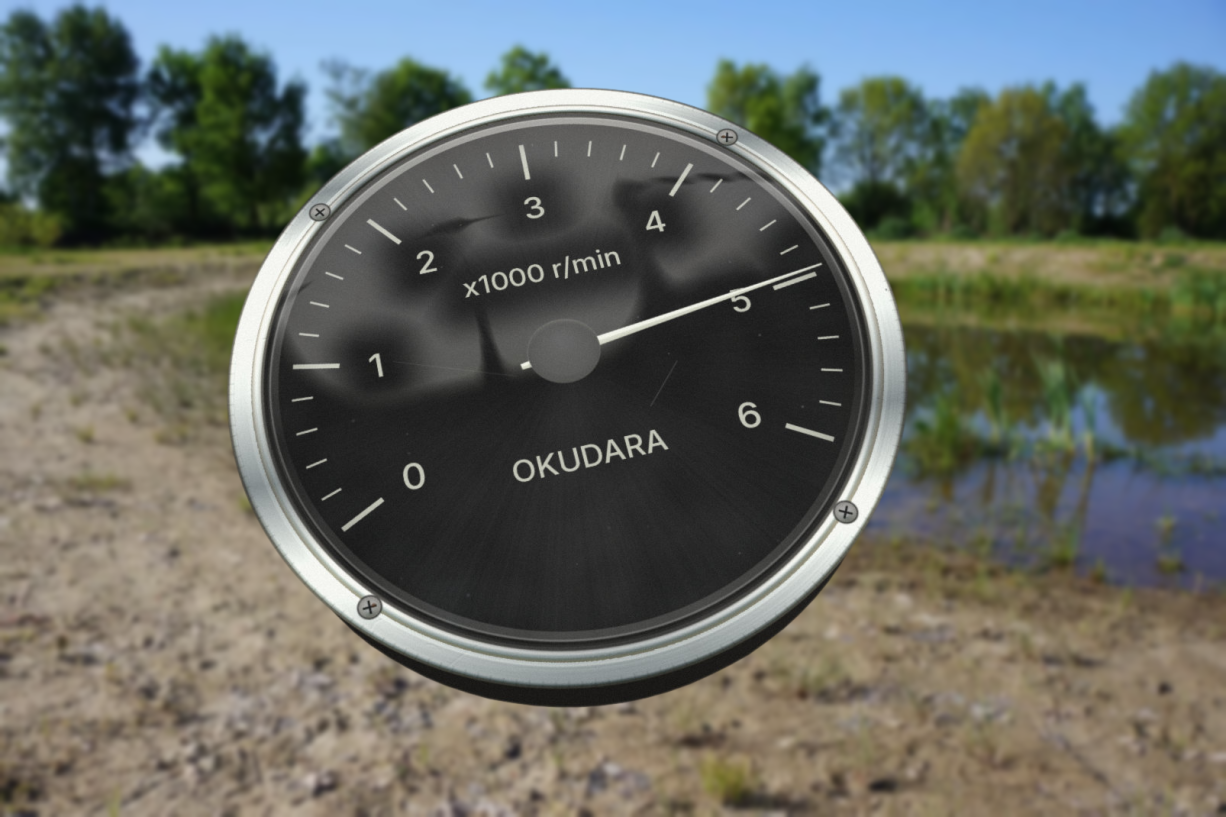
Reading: 5000 rpm
